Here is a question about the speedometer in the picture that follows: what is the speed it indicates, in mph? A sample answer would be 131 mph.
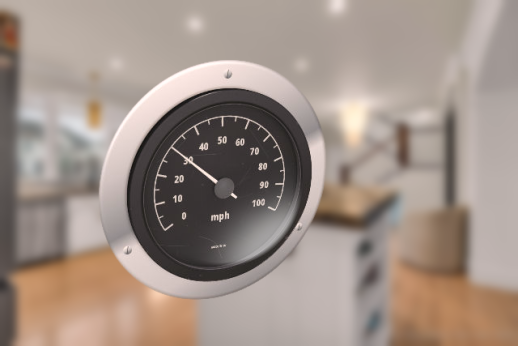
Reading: 30 mph
